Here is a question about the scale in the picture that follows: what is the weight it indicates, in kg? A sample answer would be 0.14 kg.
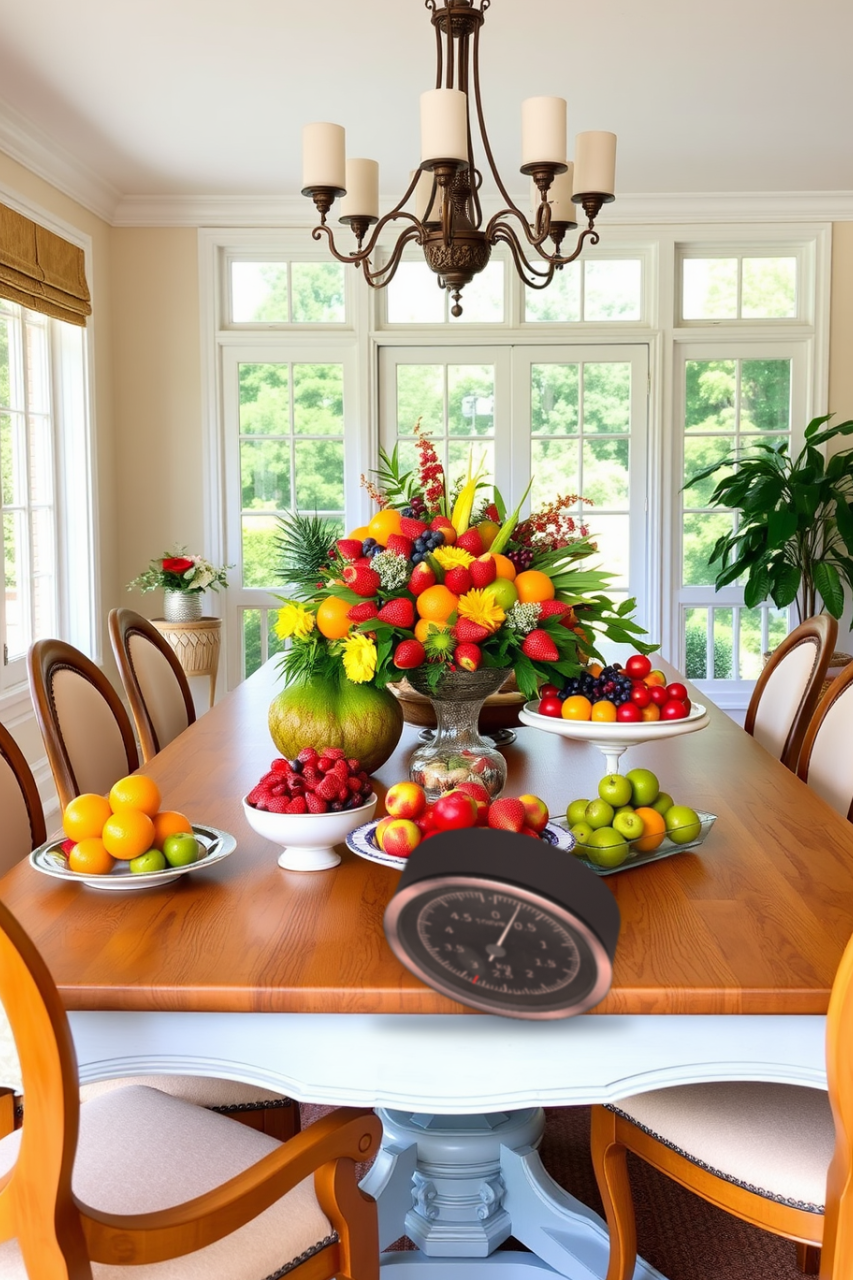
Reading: 0.25 kg
